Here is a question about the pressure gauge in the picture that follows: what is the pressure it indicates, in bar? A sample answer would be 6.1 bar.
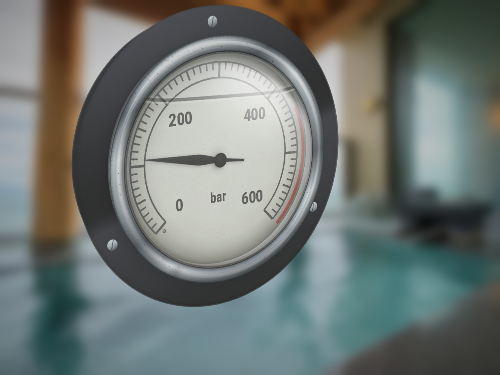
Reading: 110 bar
